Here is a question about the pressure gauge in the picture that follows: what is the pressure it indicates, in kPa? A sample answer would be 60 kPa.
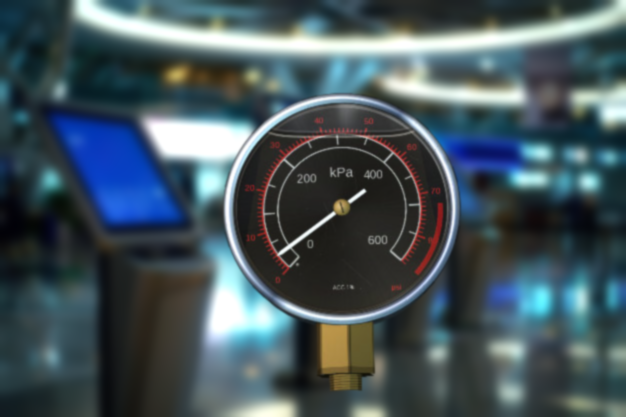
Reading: 25 kPa
